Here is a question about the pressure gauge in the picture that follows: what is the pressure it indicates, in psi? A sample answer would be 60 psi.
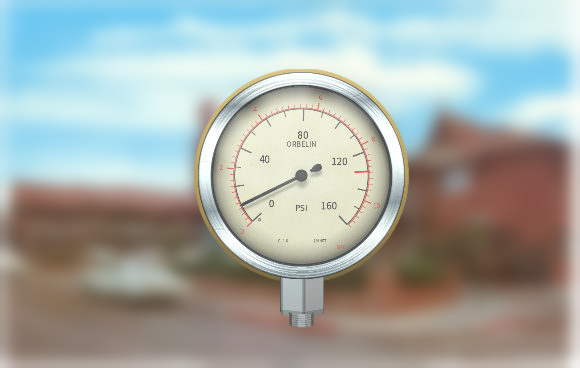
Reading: 10 psi
